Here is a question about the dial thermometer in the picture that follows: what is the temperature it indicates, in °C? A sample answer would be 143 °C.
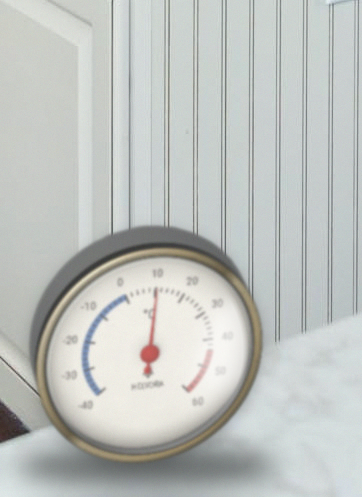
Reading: 10 °C
